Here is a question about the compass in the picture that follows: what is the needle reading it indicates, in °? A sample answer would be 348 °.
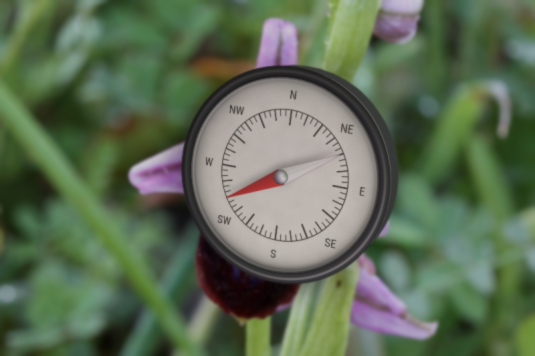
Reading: 240 °
